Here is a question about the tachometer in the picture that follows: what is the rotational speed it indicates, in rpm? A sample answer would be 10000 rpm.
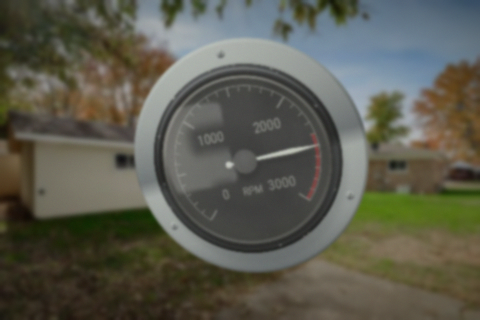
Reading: 2500 rpm
